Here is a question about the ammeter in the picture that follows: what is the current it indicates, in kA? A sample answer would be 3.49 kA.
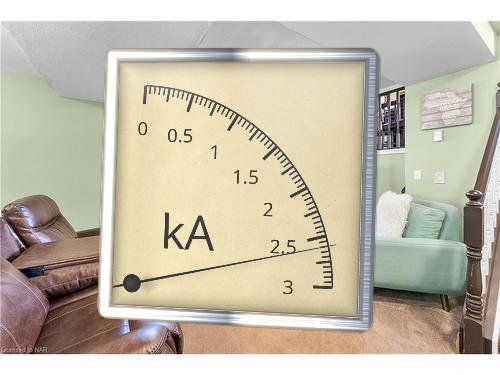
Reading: 2.6 kA
